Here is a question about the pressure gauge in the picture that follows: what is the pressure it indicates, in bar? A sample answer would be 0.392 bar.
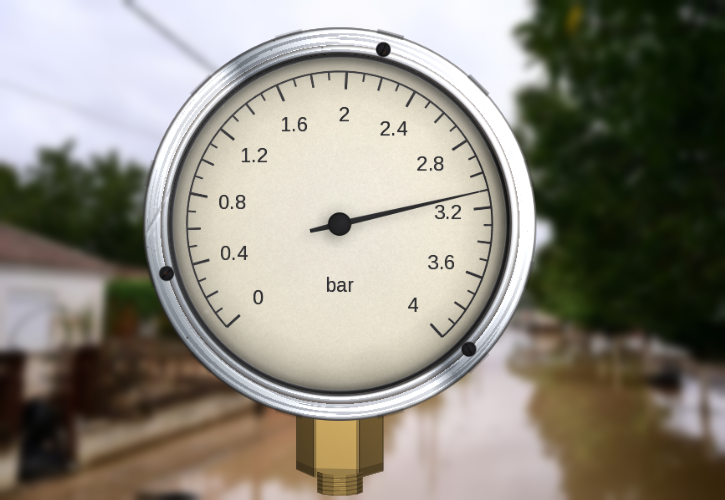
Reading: 3.1 bar
